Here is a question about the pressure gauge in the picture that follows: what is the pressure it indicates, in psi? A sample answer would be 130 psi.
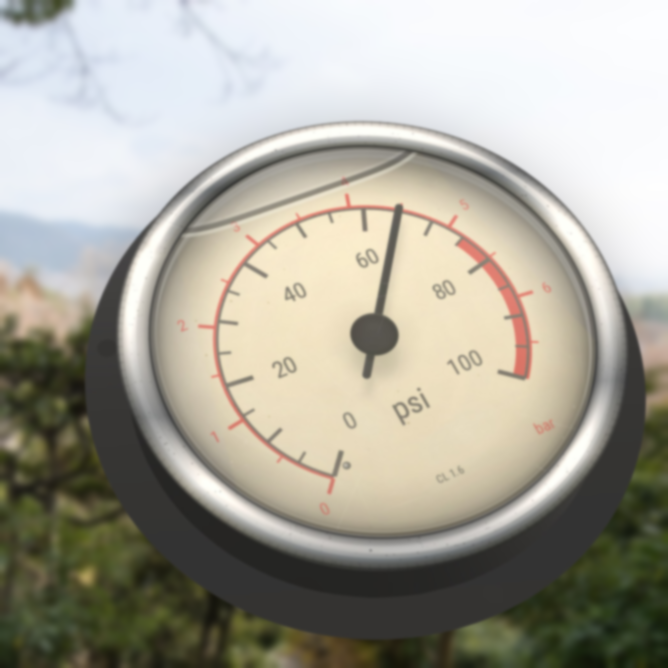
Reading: 65 psi
